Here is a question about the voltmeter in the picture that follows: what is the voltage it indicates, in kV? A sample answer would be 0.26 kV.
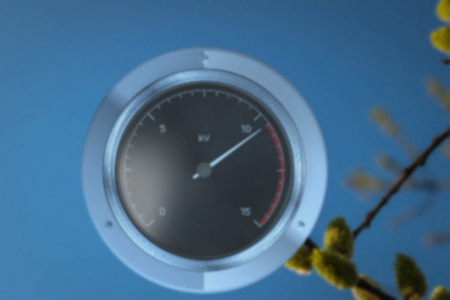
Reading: 10.5 kV
